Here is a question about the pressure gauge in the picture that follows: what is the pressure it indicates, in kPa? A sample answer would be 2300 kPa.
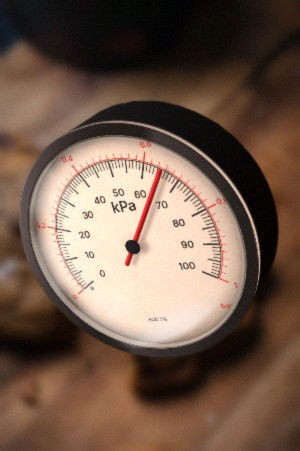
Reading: 65 kPa
